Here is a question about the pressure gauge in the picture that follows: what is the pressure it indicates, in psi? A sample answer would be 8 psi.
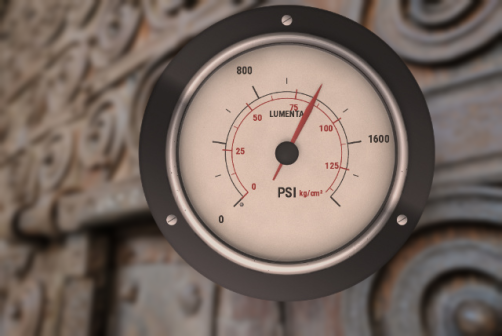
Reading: 1200 psi
